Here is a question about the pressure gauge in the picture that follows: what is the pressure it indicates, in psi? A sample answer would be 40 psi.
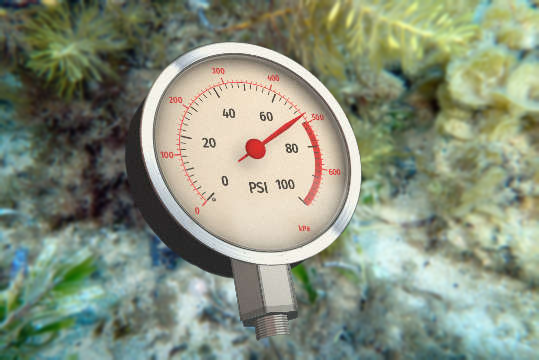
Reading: 70 psi
